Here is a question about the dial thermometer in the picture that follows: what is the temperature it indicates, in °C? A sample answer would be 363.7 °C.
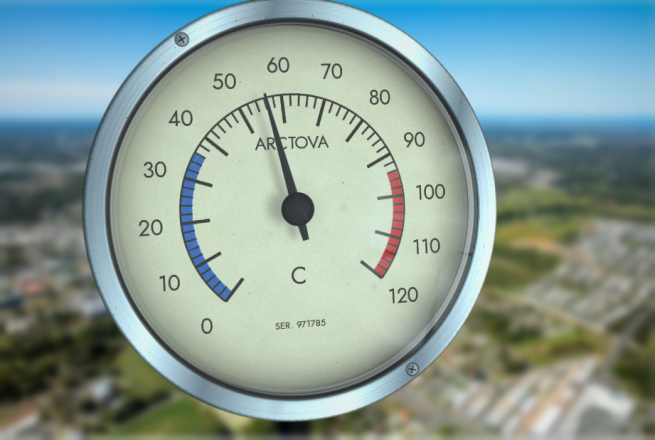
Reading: 56 °C
